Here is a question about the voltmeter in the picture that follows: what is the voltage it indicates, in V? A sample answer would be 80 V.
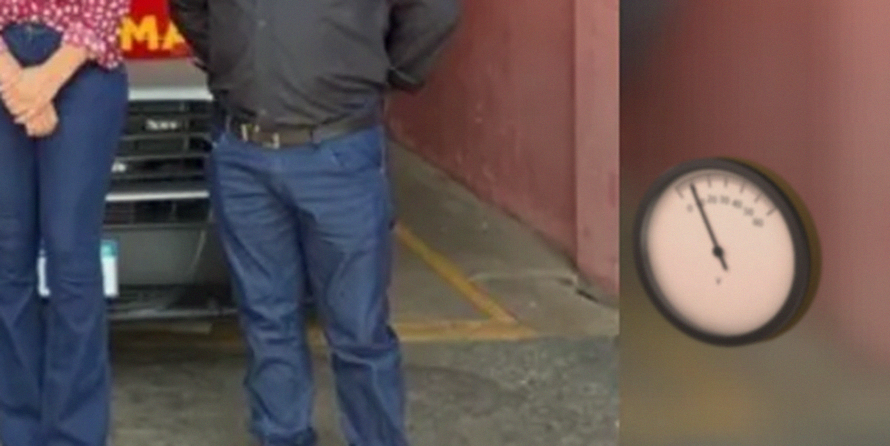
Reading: 10 V
